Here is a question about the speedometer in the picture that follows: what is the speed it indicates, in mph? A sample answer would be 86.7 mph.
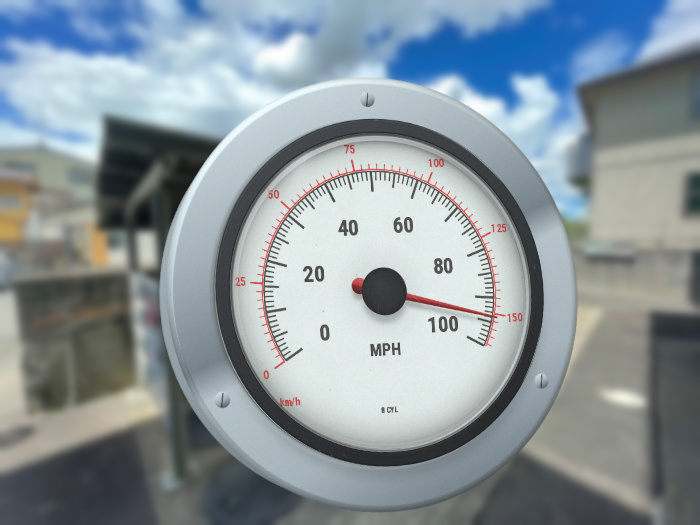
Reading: 94 mph
